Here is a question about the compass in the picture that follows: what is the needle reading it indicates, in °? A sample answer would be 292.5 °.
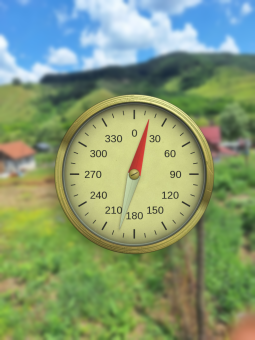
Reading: 15 °
